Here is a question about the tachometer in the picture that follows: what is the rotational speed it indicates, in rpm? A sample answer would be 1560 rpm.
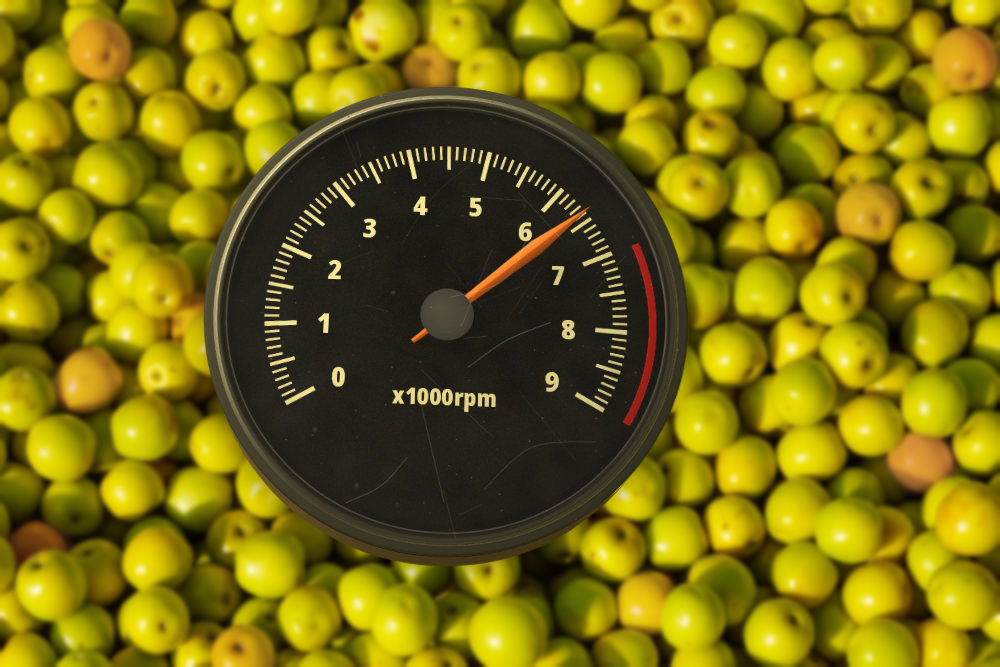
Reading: 6400 rpm
